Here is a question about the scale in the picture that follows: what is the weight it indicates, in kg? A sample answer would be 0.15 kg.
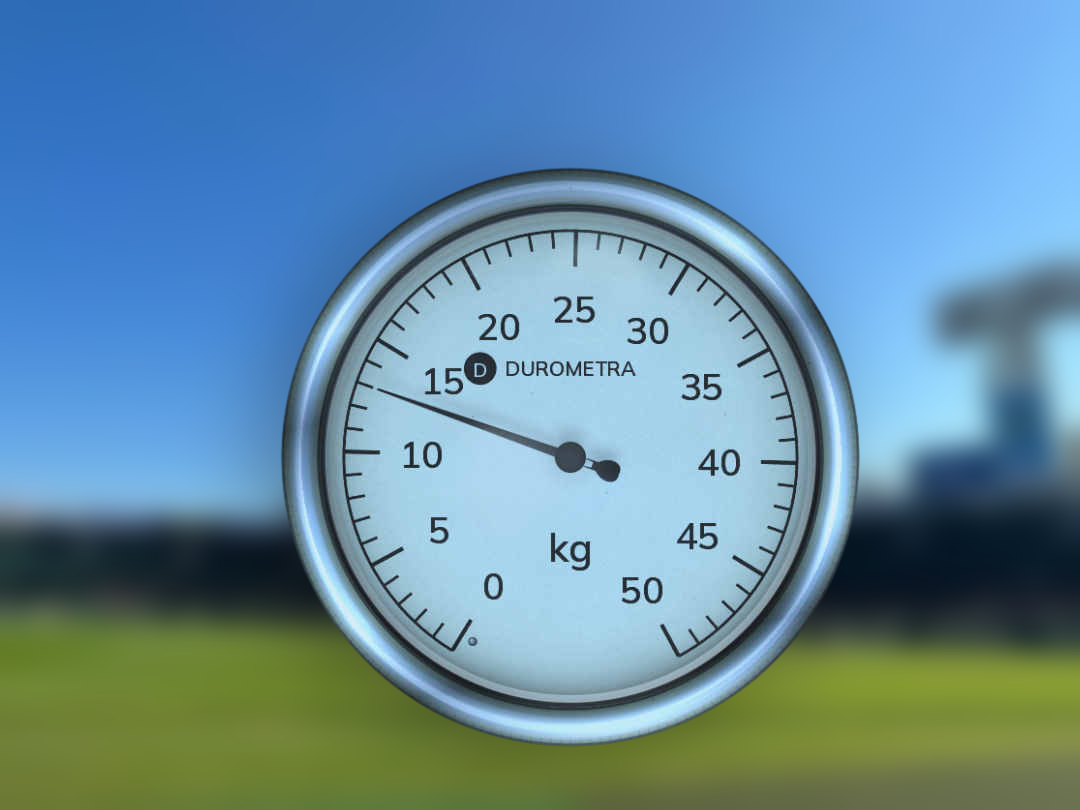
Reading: 13 kg
